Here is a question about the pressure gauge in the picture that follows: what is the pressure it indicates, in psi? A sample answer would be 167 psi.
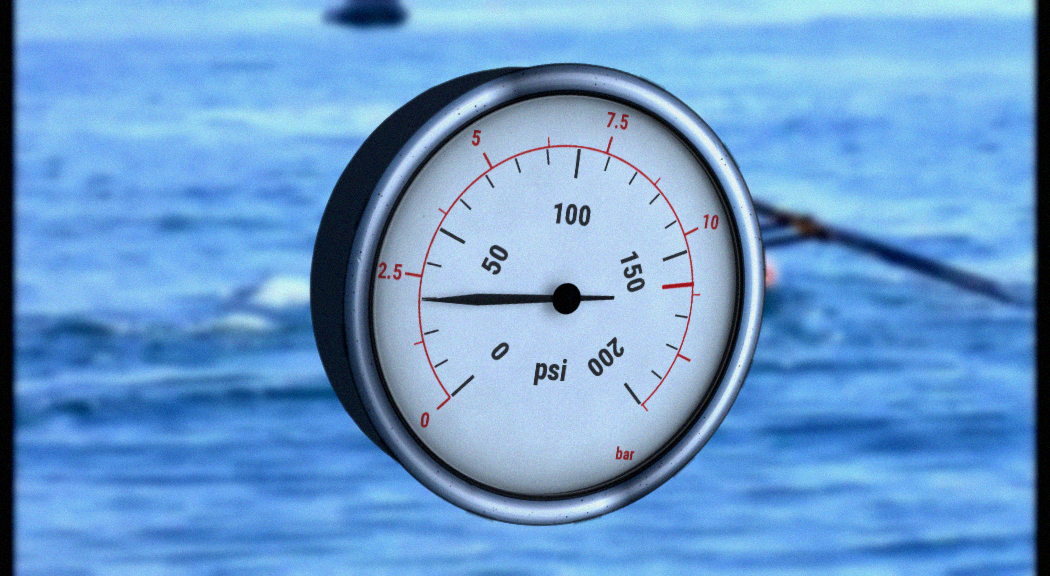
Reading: 30 psi
